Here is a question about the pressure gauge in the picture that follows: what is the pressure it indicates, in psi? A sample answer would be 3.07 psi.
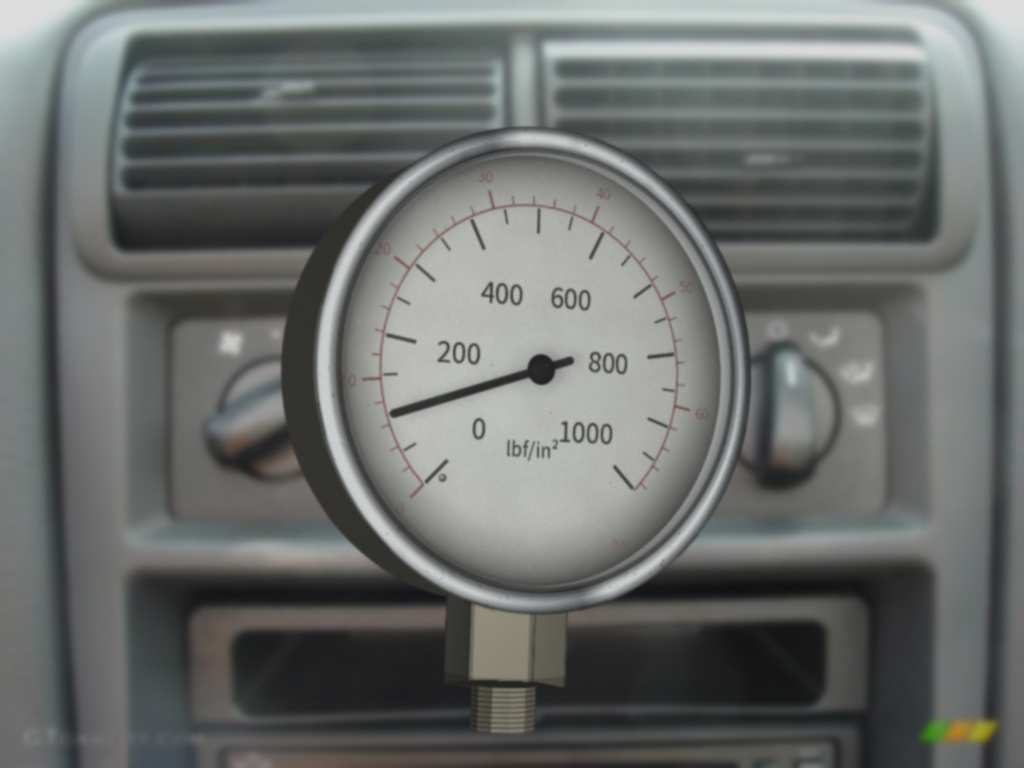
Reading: 100 psi
